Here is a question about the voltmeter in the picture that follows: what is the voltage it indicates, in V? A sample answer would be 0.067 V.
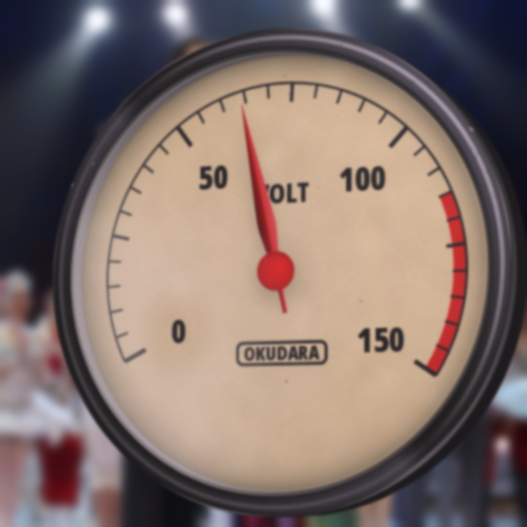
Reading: 65 V
